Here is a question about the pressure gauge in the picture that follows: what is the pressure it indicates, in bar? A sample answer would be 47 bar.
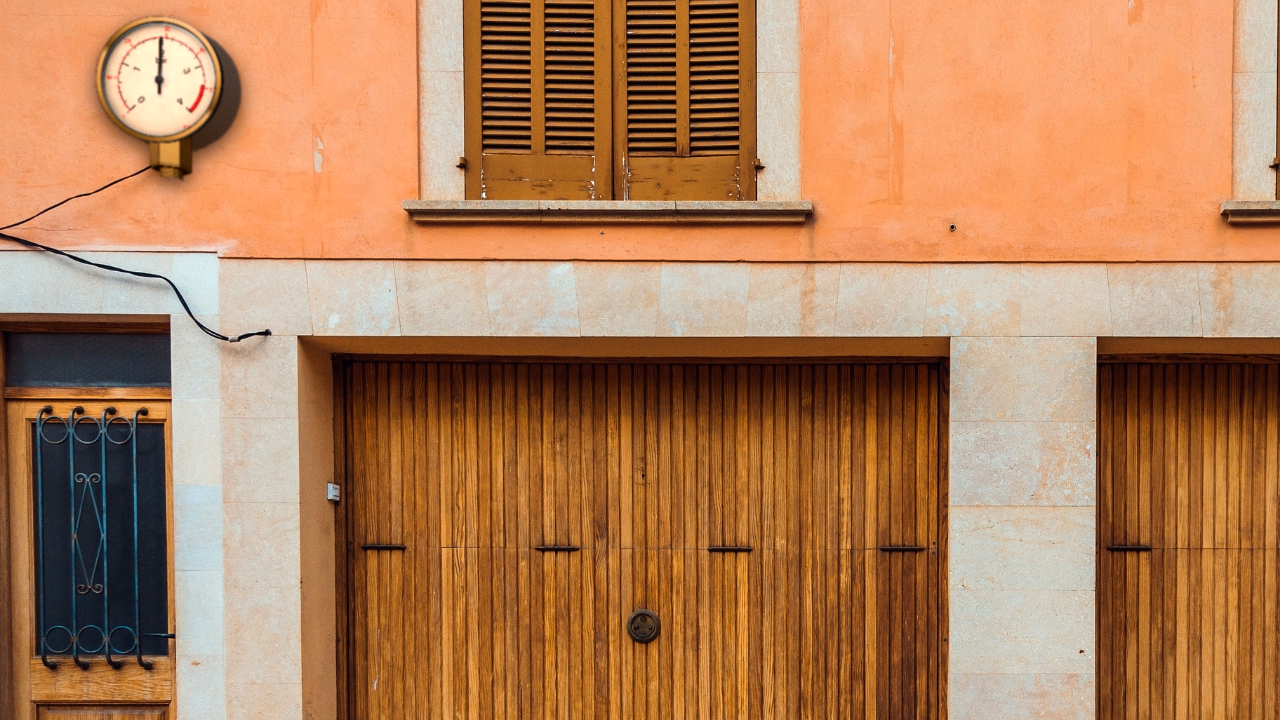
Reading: 2 bar
